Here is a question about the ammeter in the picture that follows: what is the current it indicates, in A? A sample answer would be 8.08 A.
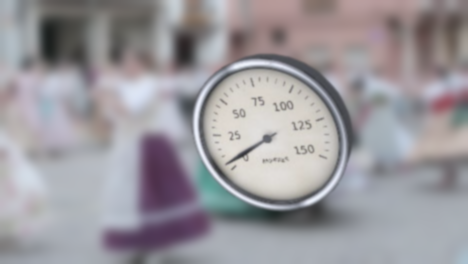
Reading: 5 A
